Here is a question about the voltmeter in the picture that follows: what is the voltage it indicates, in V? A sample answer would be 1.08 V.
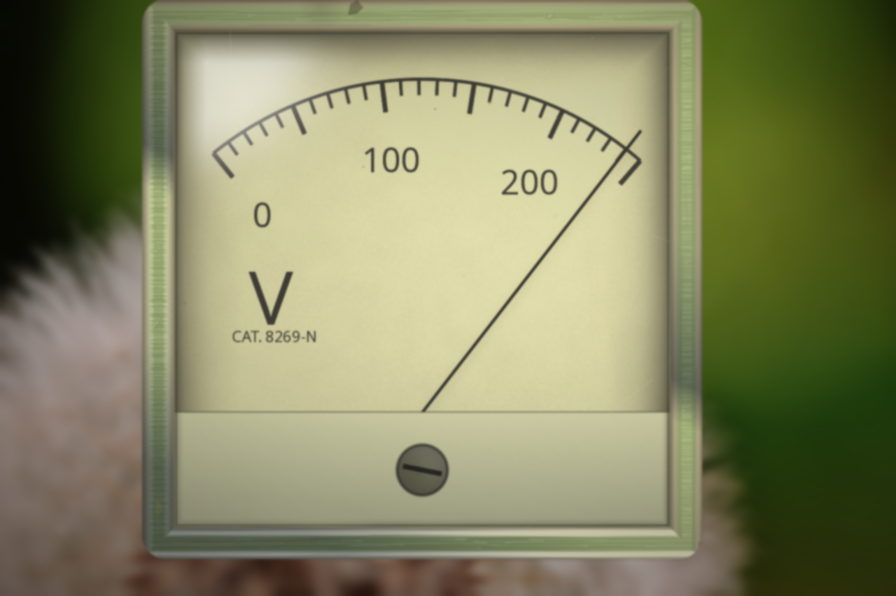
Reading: 240 V
